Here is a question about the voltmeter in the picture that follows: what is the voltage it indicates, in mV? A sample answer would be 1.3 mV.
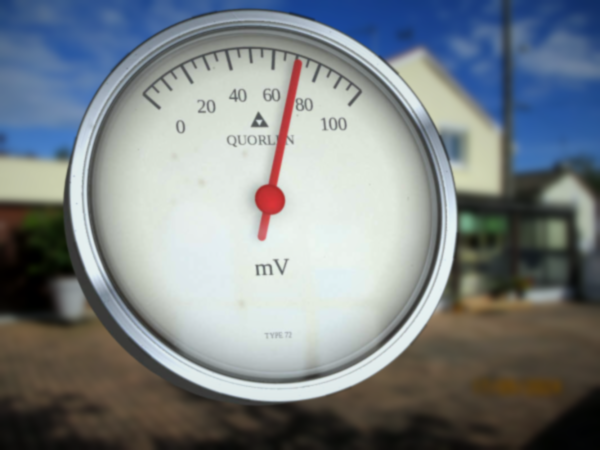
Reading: 70 mV
